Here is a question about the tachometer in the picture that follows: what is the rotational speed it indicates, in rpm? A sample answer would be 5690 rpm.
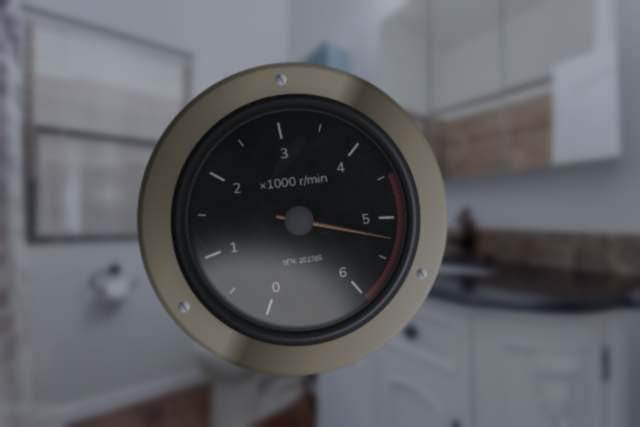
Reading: 5250 rpm
